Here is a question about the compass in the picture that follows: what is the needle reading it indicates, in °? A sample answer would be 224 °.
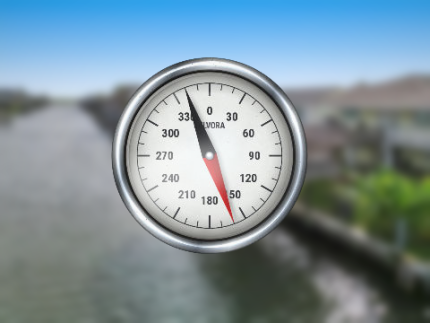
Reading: 160 °
